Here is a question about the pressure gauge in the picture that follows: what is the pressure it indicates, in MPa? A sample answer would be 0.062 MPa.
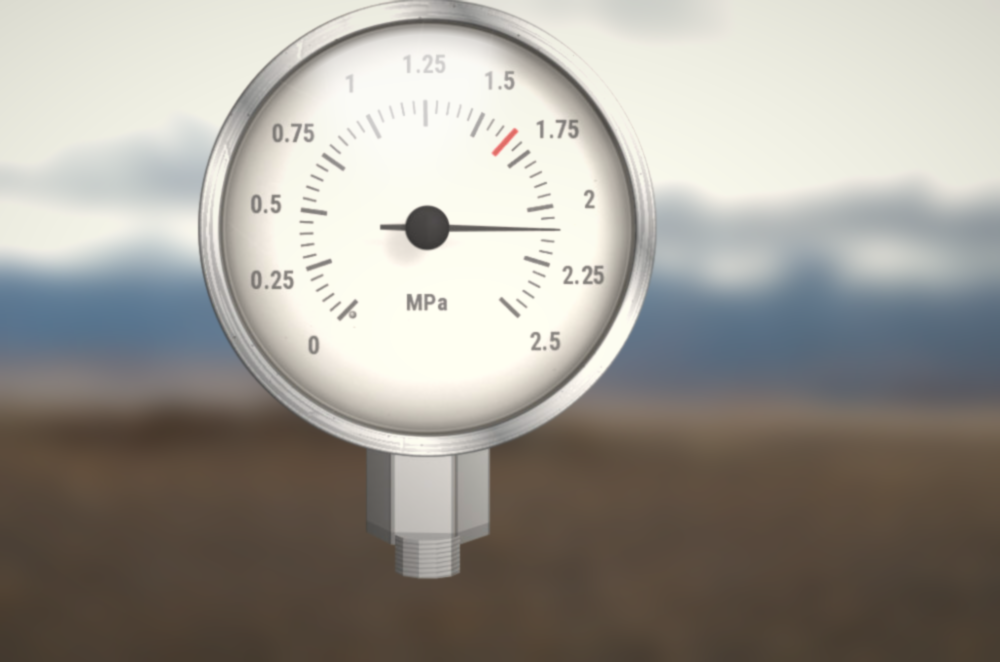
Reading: 2.1 MPa
